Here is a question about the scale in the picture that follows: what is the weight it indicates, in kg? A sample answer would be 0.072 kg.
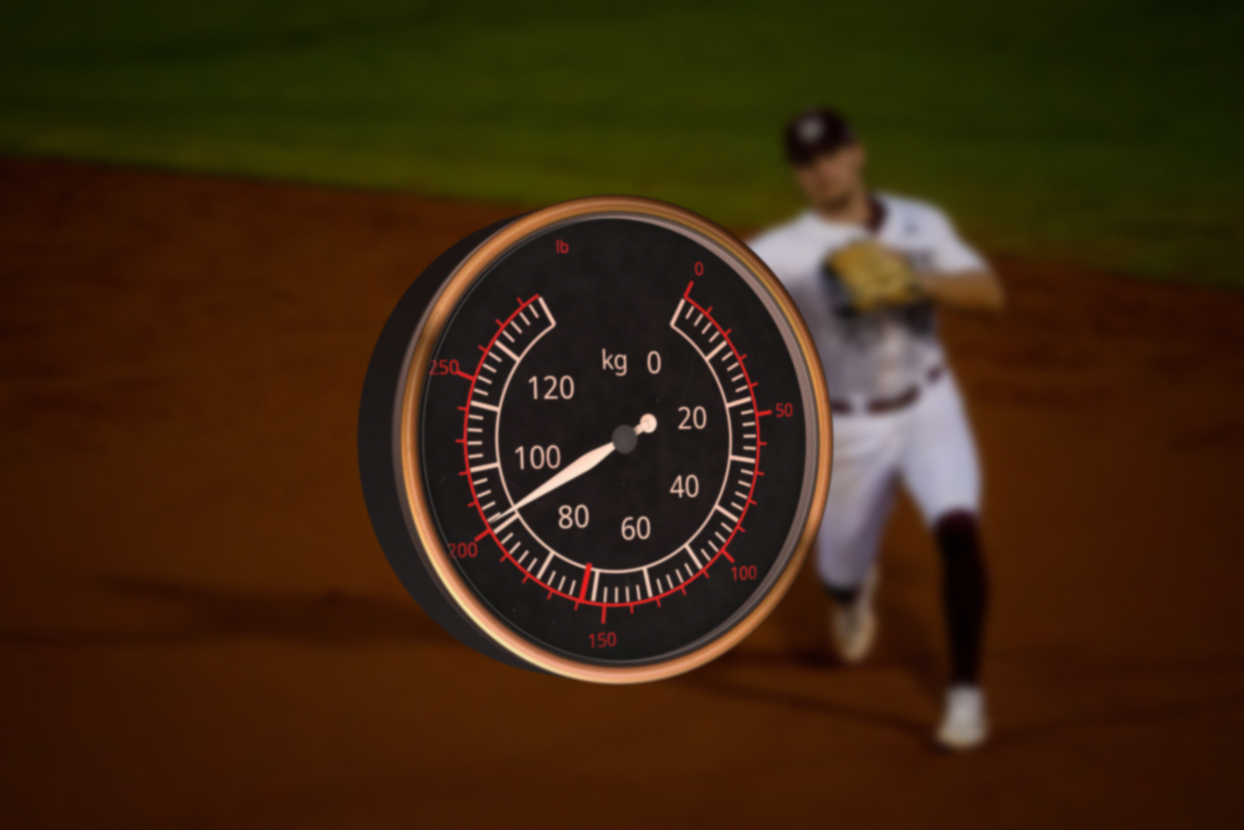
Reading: 92 kg
